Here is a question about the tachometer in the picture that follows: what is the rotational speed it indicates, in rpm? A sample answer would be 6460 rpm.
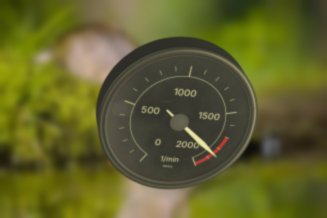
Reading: 1850 rpm
